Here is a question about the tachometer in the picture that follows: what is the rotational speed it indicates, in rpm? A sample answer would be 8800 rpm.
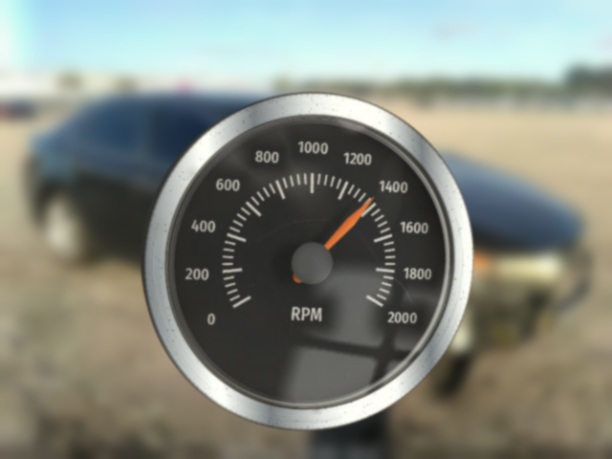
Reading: 1360 rpm
